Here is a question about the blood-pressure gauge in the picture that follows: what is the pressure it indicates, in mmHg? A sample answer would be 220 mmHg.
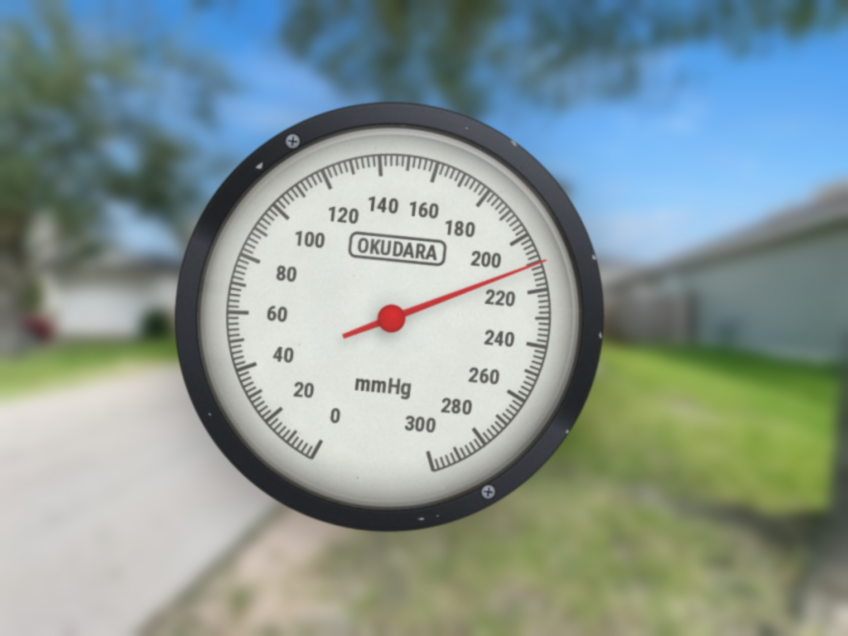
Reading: 210 mmHg
